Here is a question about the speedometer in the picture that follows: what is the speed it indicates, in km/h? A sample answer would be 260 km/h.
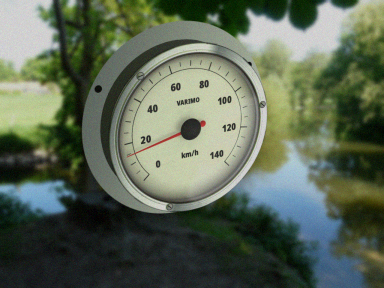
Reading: 15 km/h
